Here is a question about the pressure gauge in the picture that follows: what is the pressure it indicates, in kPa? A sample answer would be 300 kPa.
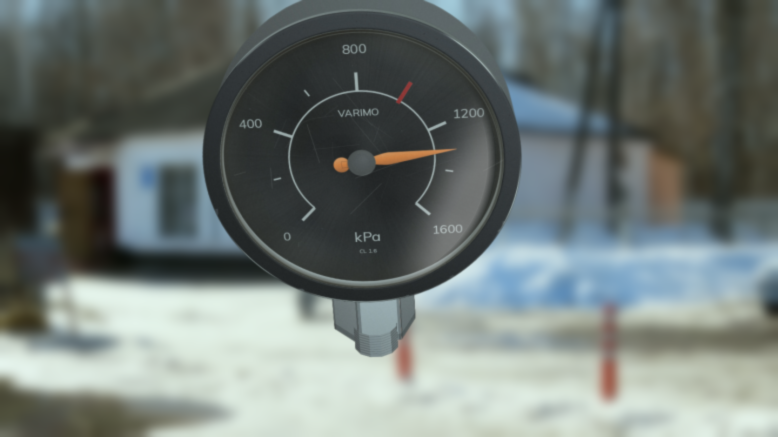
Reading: 1300 kPa
